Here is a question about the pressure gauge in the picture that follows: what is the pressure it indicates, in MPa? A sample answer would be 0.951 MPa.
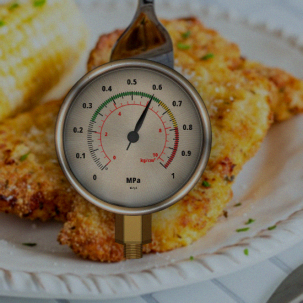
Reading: 0.6 MPa
